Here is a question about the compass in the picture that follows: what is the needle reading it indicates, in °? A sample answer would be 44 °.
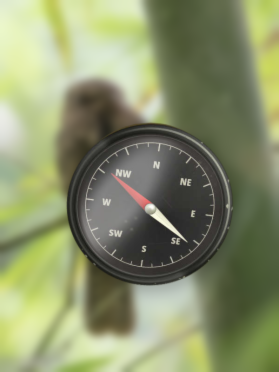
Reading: 305 °
